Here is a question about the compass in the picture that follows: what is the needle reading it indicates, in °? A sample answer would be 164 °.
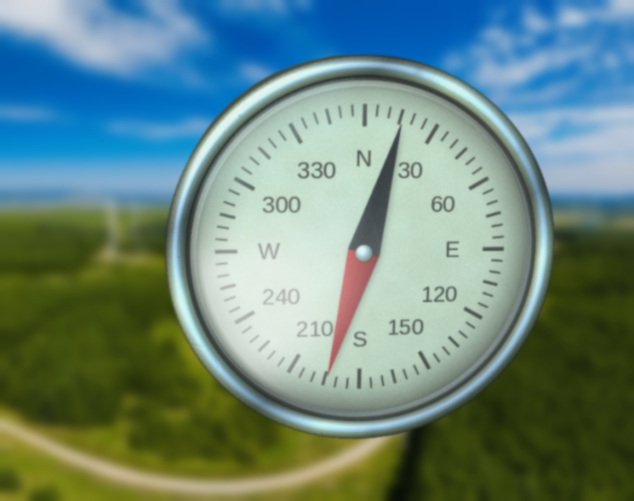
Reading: 195 °
